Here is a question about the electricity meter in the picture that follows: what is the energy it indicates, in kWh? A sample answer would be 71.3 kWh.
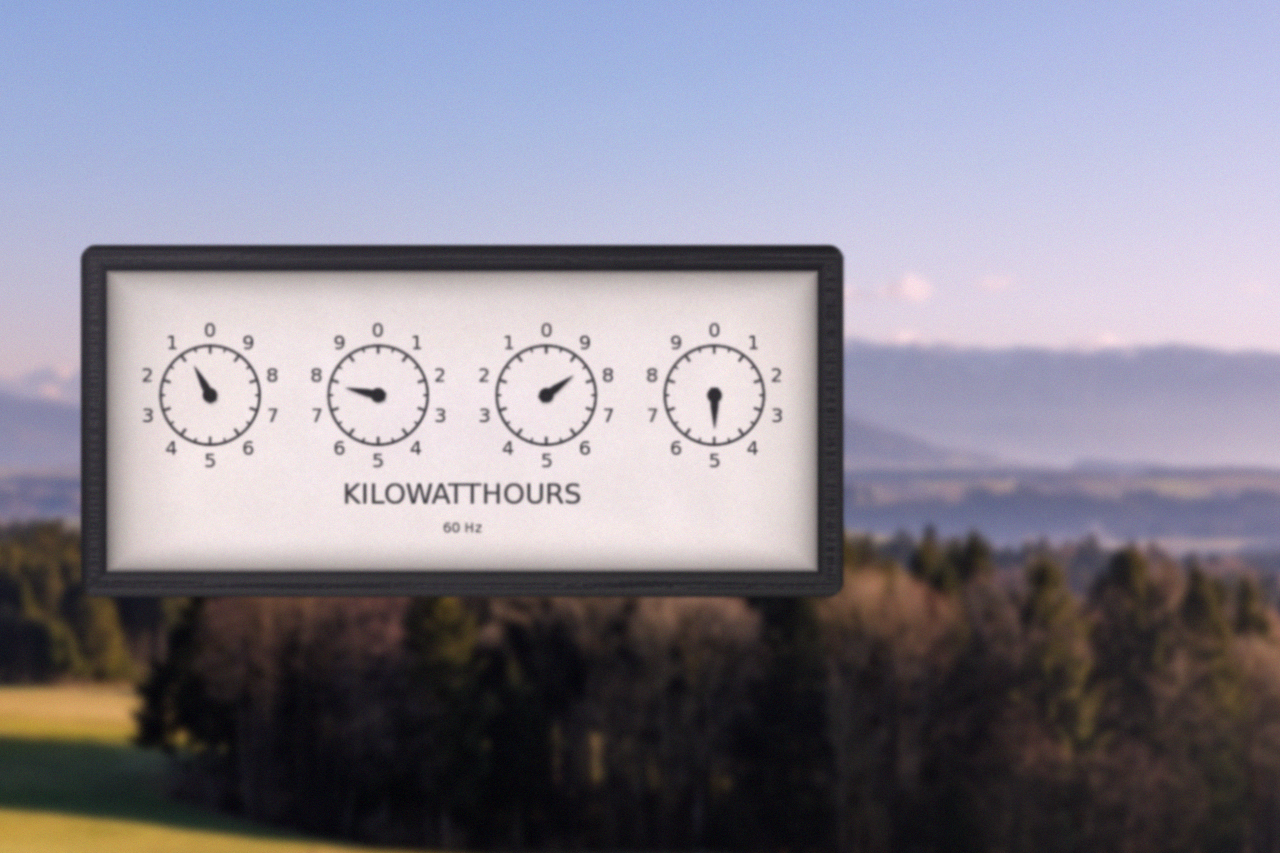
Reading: 785 kWh
